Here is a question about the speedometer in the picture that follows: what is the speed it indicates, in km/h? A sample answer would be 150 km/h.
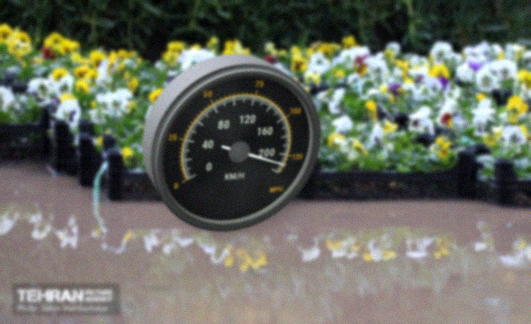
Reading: 210 km/h
